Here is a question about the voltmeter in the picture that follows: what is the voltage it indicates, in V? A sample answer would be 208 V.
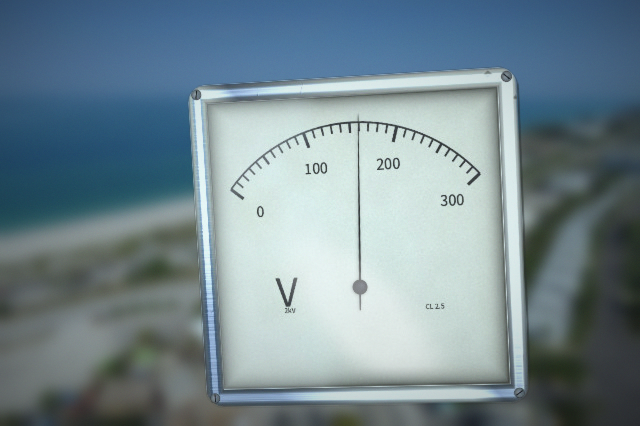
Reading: 160 V
